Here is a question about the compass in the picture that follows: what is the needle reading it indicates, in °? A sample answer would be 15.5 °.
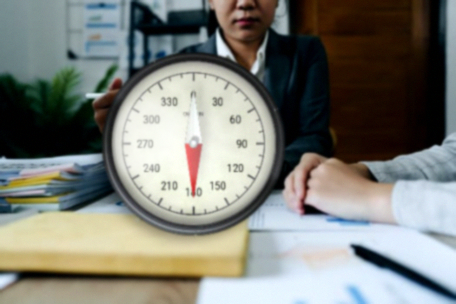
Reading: 180 °
